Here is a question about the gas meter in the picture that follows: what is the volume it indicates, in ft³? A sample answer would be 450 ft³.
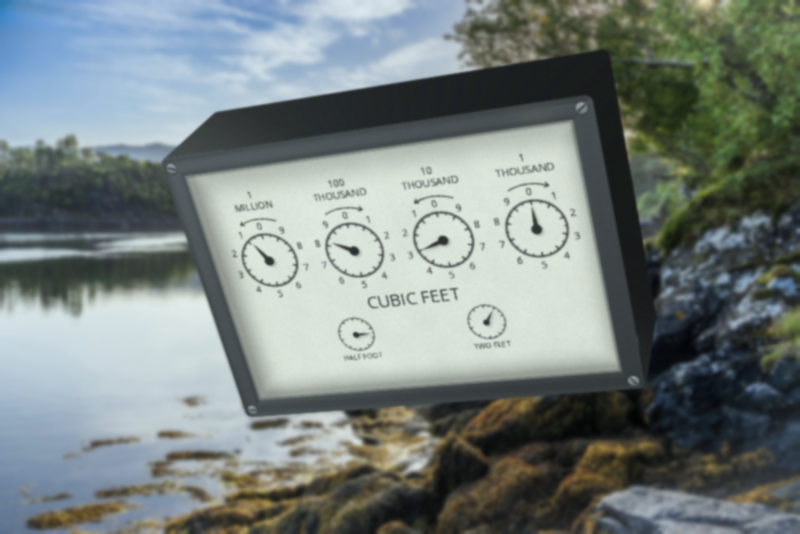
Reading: 83000 ft³
